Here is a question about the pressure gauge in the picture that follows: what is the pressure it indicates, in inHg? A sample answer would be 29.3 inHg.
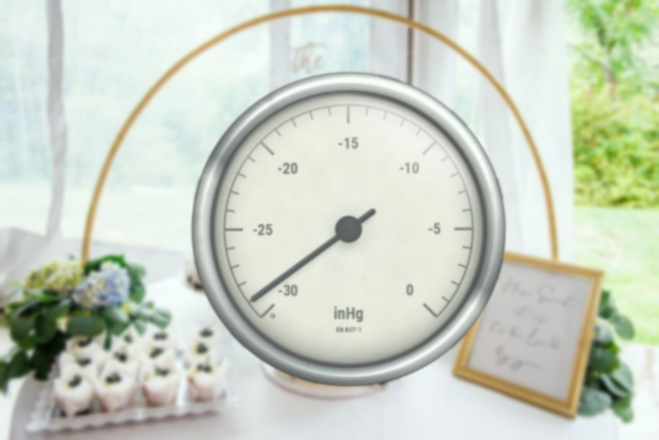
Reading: -29 inHg
